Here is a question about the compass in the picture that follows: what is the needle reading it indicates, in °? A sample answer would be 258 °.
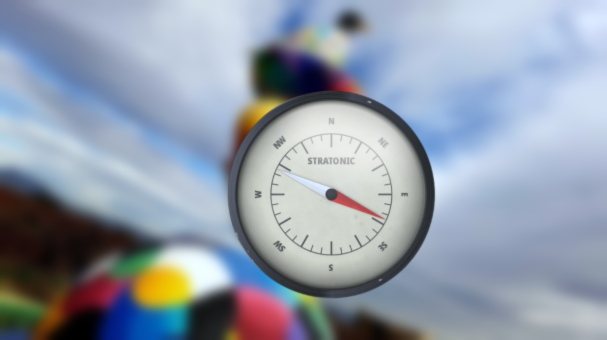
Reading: 115 °
